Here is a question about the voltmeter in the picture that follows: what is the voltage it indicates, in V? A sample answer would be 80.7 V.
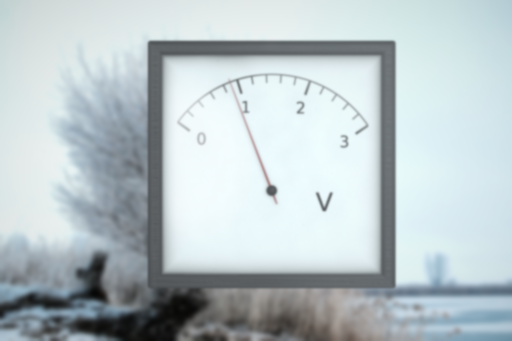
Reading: 0.9 V
